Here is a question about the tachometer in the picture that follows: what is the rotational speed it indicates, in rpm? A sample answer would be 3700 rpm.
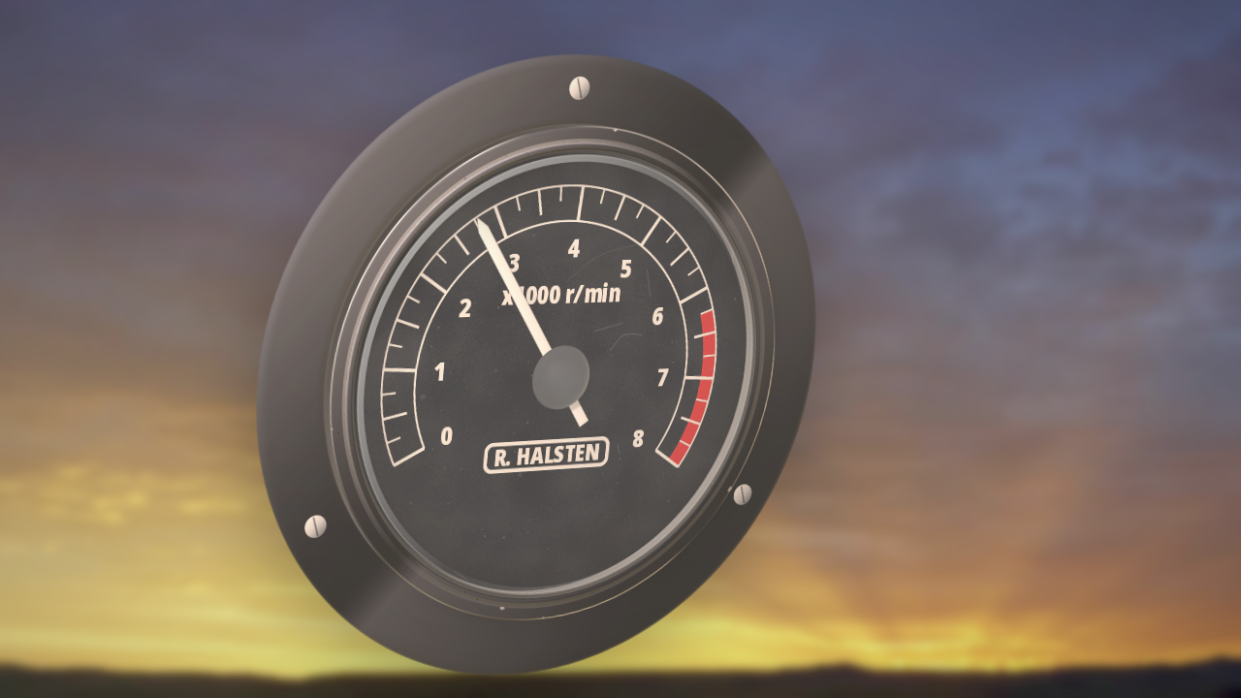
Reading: 2750 rpm
